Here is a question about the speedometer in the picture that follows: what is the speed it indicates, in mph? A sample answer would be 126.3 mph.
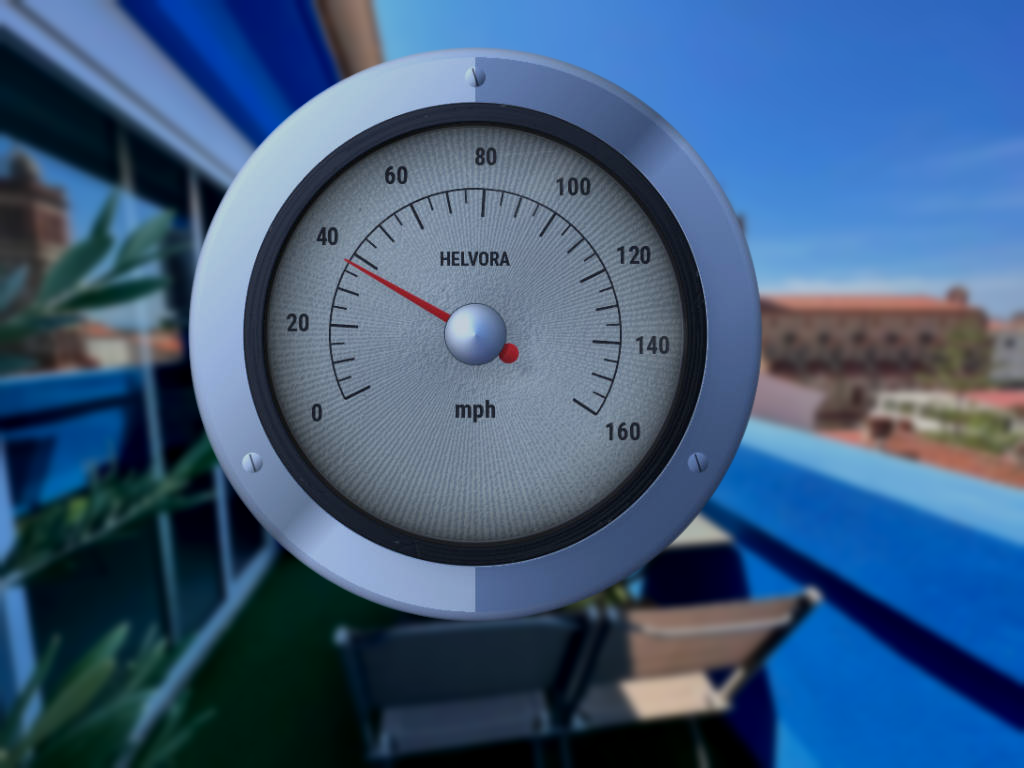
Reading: 37.5 mph
